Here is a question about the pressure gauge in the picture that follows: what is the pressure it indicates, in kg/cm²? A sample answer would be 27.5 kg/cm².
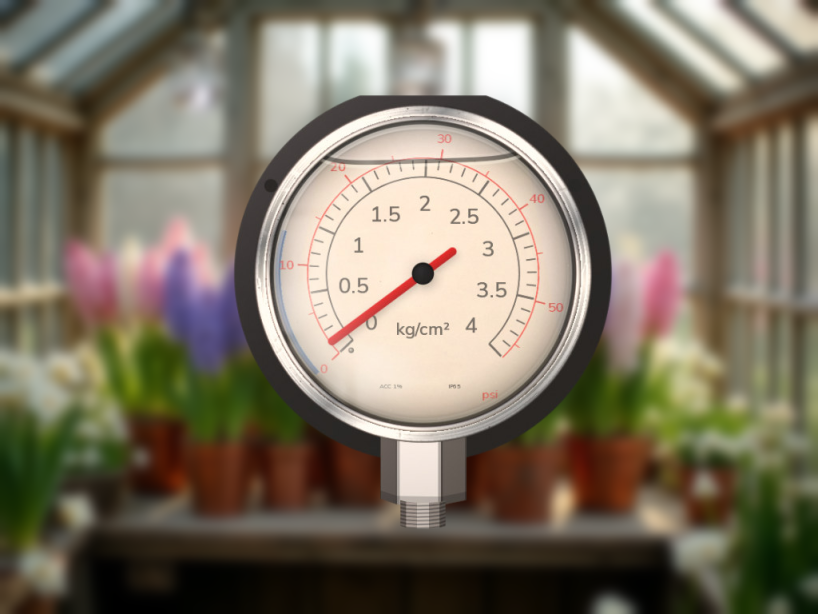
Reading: 0.1 kg/cm²
